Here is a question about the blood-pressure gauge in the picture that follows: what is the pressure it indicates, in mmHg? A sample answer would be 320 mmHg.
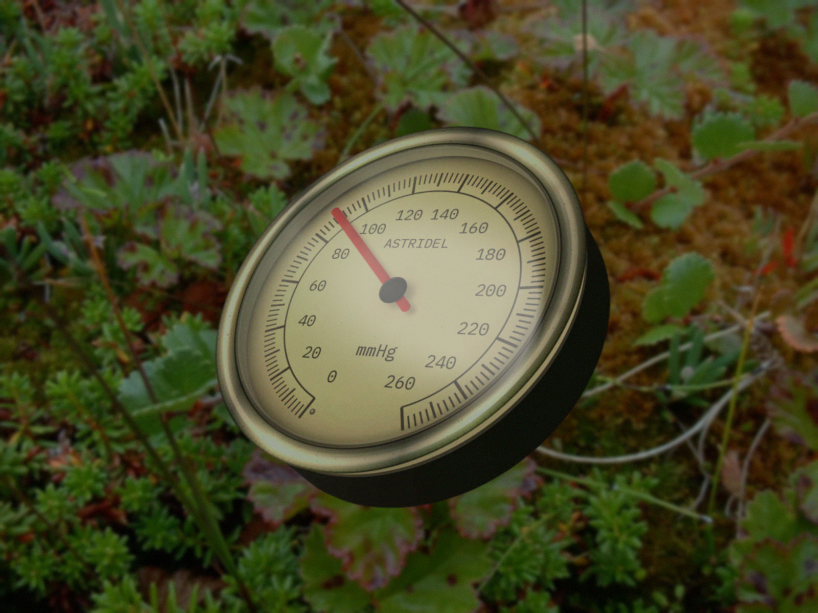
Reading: 90 mmHg
